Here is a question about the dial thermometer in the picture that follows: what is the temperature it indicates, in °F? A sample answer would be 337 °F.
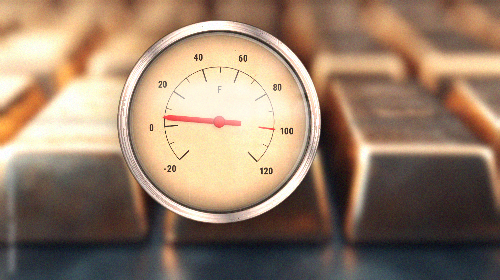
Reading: 5 °F
